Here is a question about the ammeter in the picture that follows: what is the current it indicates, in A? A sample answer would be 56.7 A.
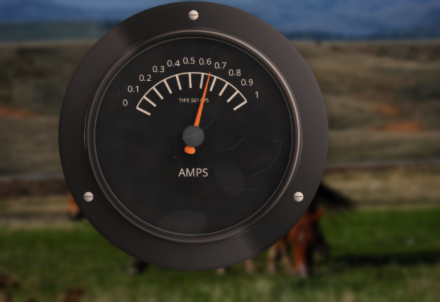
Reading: 0.65 A
